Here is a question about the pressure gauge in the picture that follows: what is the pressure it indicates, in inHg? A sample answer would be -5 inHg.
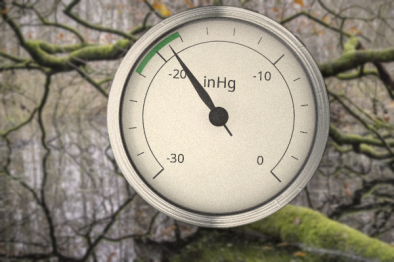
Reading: -19 inHg
